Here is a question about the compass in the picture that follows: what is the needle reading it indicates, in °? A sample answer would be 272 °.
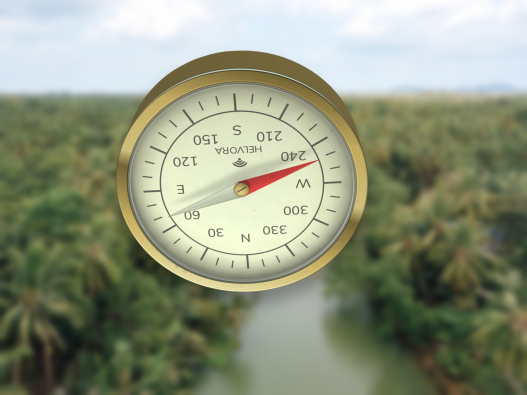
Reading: 250 °
